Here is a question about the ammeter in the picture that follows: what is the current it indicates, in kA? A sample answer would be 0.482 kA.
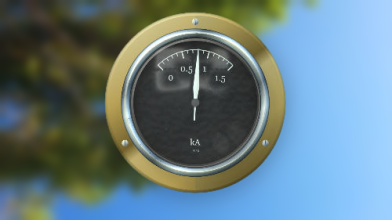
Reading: 0.8 kA
